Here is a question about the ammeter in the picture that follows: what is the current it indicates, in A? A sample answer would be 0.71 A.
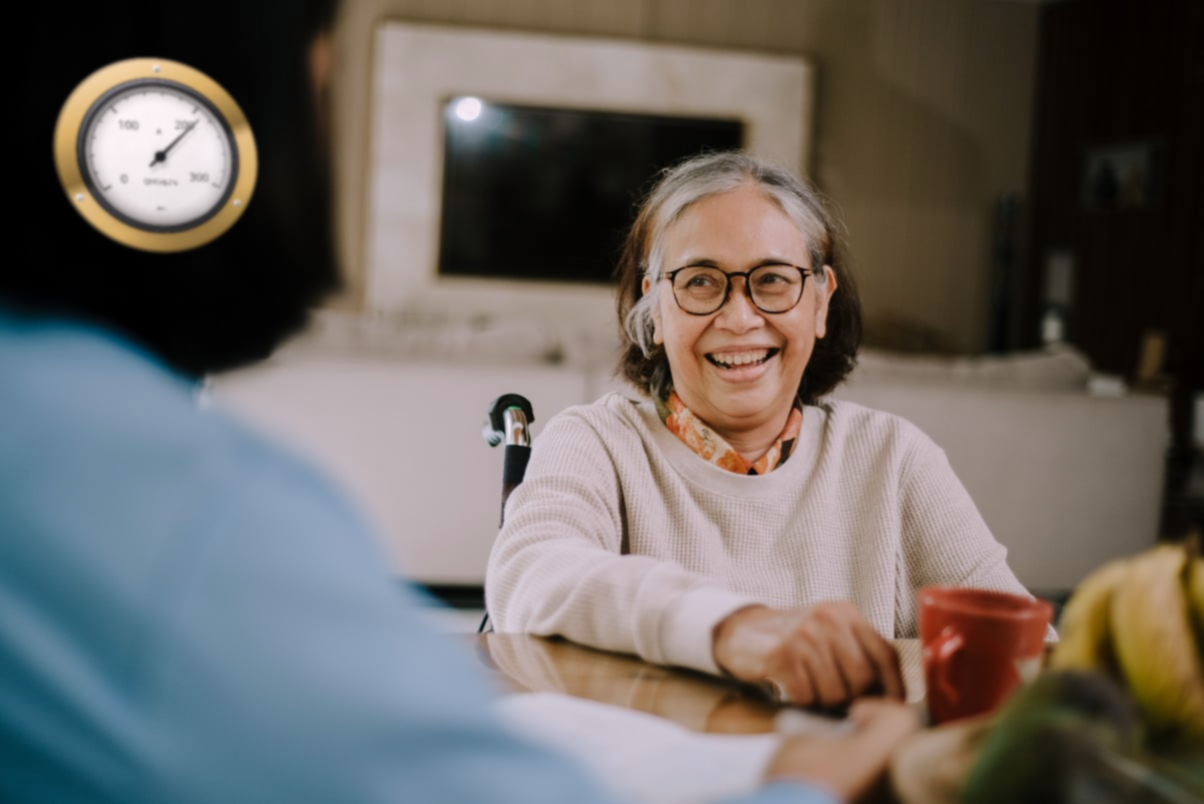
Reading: 210 A
